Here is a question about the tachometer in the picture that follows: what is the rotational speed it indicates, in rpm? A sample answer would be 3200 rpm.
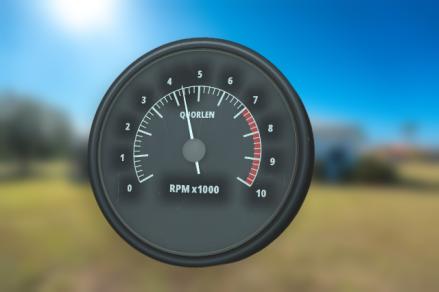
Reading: 4400 rpm
